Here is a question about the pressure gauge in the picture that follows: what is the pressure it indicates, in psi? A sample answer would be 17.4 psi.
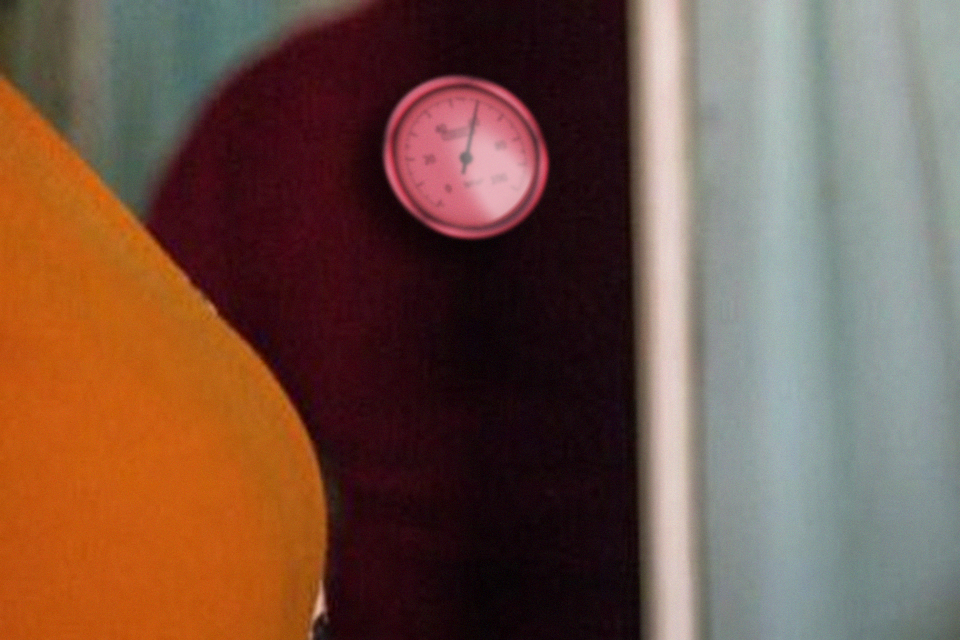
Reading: 60 psi
